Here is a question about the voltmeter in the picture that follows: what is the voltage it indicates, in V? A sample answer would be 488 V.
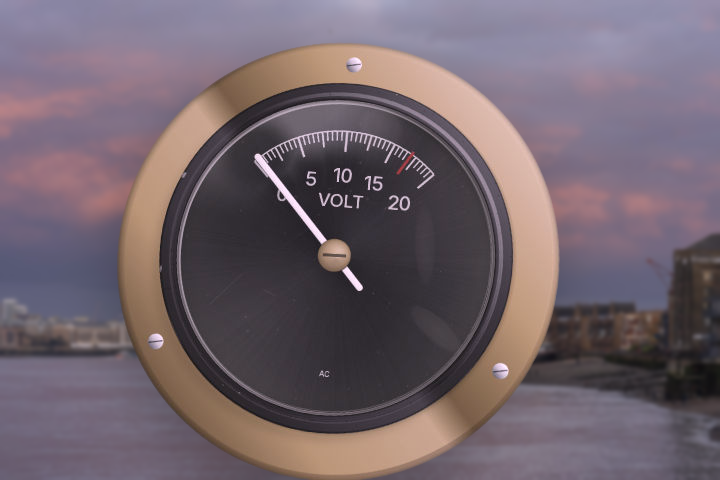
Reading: 0.5 V
